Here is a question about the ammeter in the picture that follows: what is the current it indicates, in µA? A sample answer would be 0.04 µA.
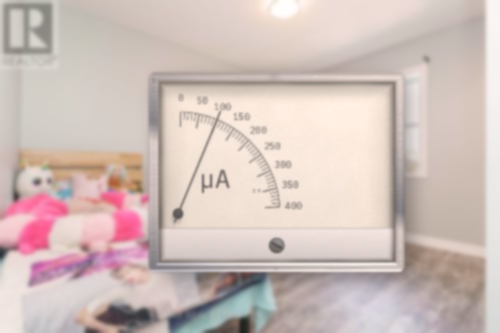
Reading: 100 µA
